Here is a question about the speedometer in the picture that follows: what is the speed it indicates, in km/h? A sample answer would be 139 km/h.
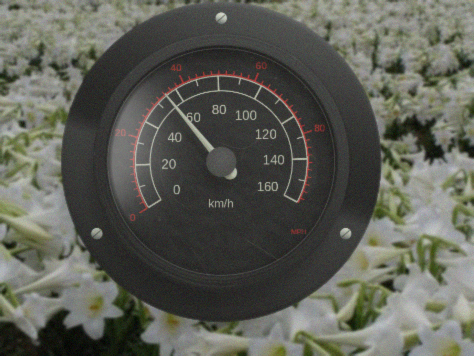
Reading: 55 km/h
